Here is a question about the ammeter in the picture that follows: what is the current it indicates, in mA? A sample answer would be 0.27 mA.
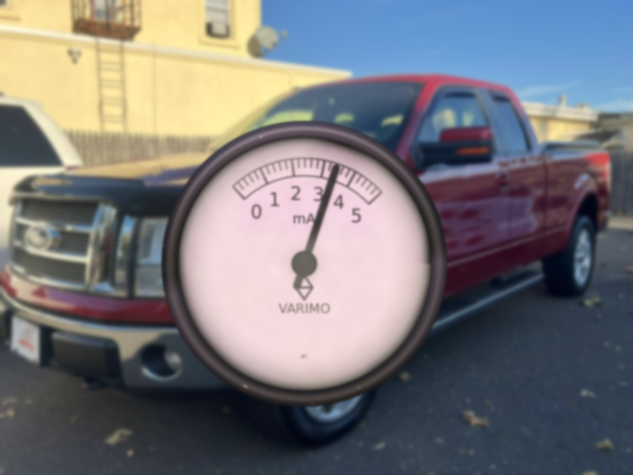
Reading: 3.4 mA
